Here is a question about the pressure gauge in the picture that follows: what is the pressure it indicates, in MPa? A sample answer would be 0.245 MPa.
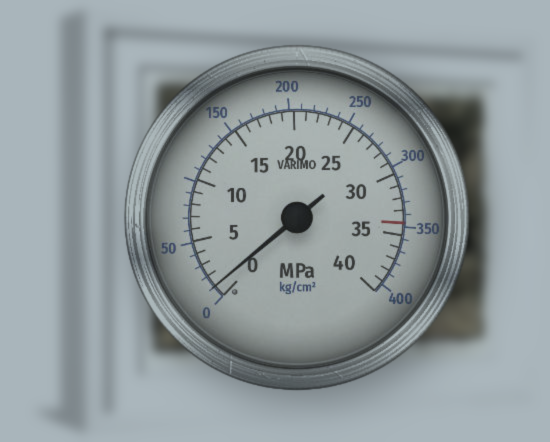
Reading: 1 MPa
